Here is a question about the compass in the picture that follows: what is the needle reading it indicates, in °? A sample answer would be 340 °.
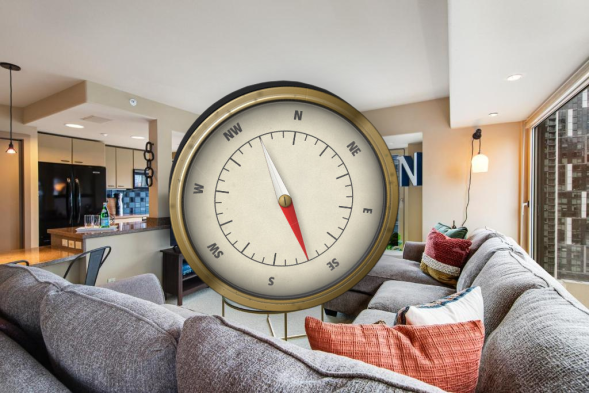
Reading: 150 °
